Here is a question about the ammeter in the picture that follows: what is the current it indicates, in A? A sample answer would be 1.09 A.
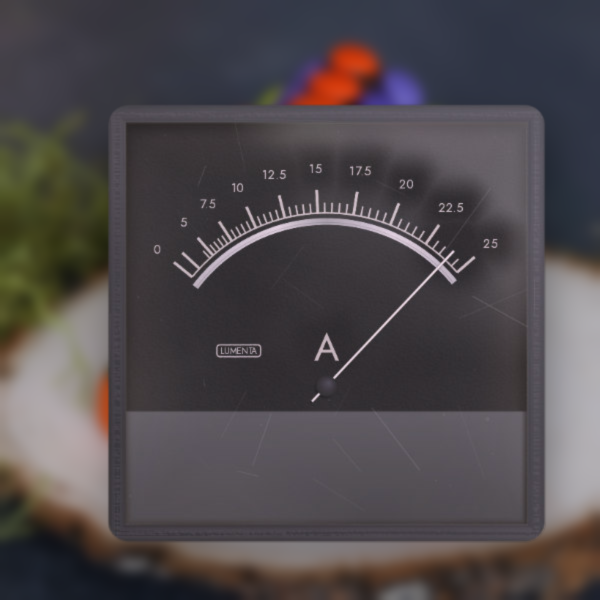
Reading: 24 A
